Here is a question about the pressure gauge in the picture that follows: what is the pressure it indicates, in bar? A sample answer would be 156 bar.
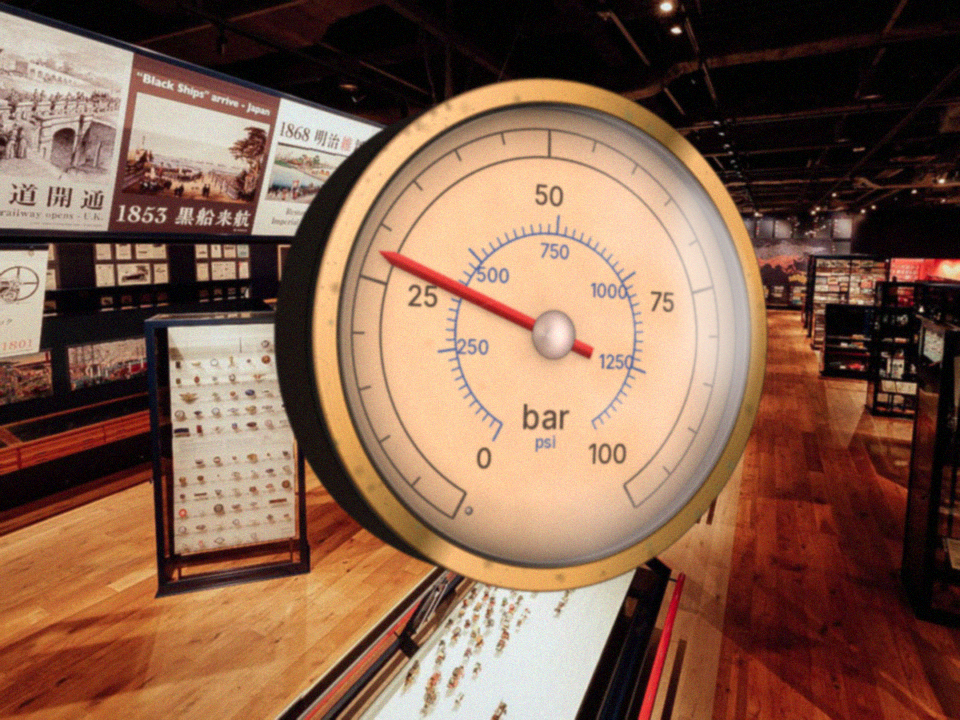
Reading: 27.5 bar
